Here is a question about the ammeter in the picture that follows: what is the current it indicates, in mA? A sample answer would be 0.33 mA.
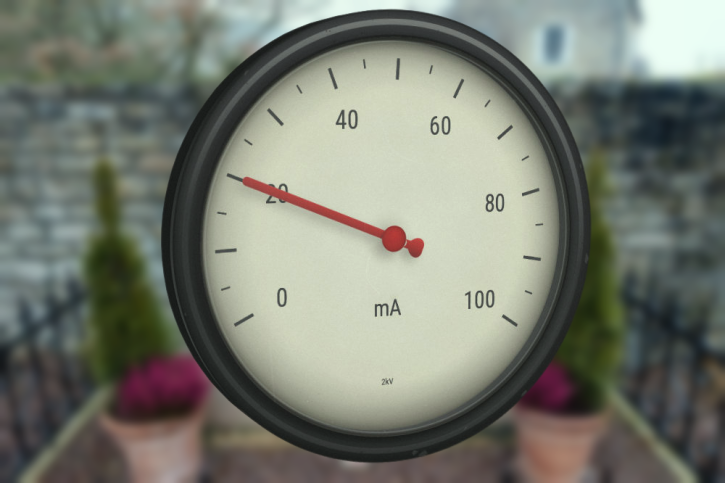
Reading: 20 mA
